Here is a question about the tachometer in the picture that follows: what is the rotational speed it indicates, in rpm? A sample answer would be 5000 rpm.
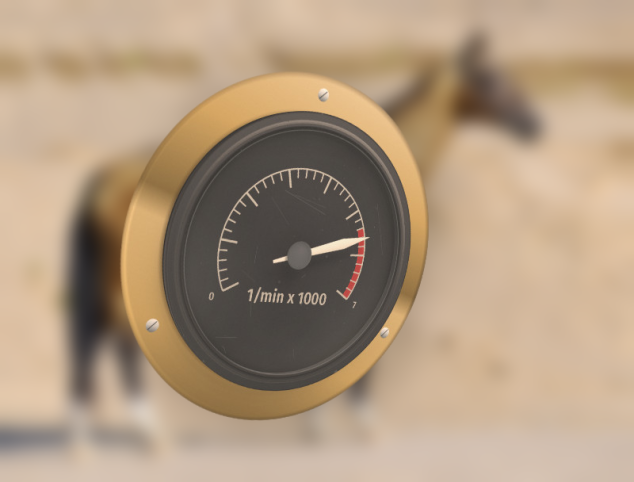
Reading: 5600 rpm
